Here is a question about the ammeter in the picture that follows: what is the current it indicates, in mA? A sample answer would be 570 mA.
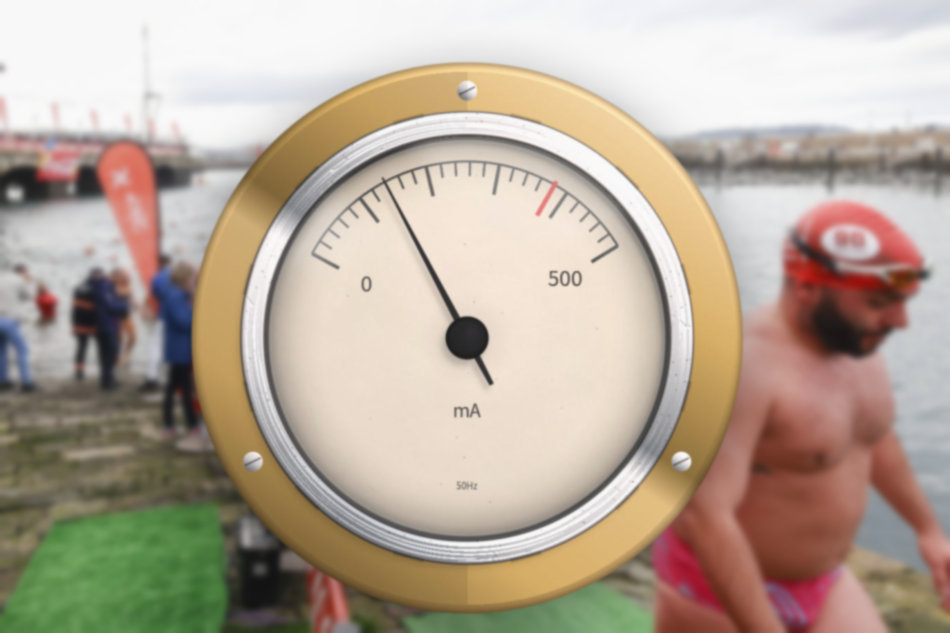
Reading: 140 mA
